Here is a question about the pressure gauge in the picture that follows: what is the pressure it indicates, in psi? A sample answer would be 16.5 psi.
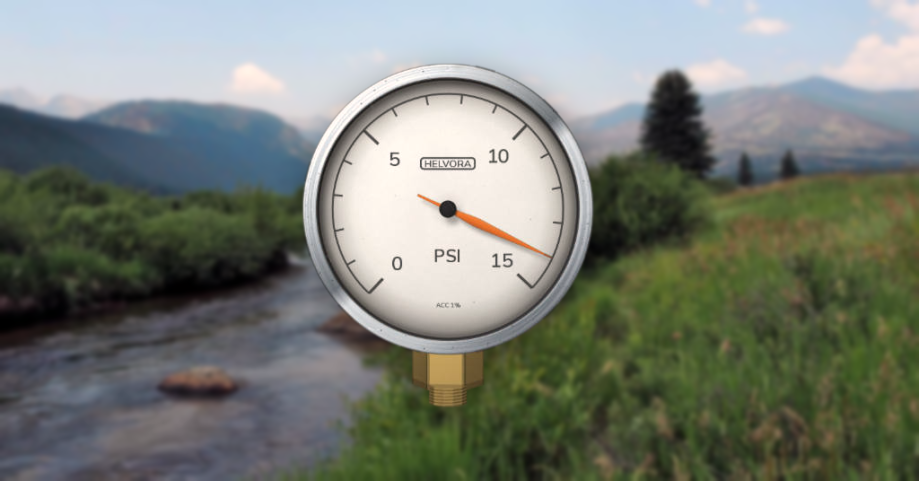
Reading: 14 psi
